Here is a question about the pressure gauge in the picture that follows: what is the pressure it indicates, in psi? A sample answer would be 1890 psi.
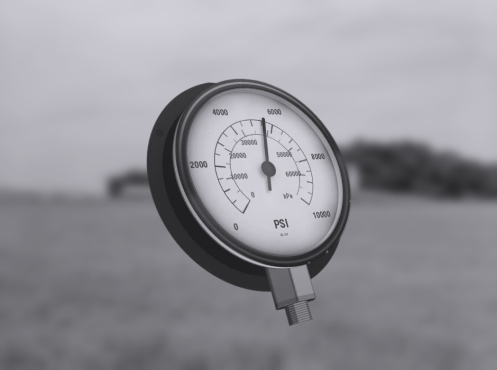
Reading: 5500 psi
